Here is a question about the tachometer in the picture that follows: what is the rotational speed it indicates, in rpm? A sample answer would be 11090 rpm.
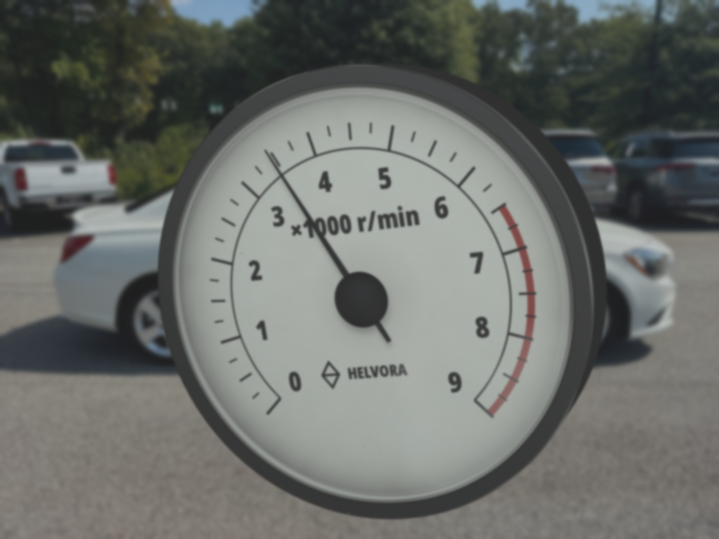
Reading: 3500 rpm
